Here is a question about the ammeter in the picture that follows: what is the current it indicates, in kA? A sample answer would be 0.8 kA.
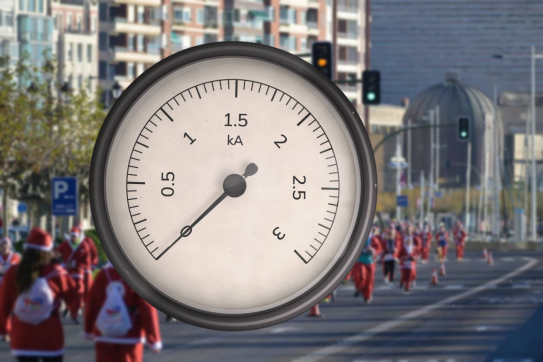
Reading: 0 kA
